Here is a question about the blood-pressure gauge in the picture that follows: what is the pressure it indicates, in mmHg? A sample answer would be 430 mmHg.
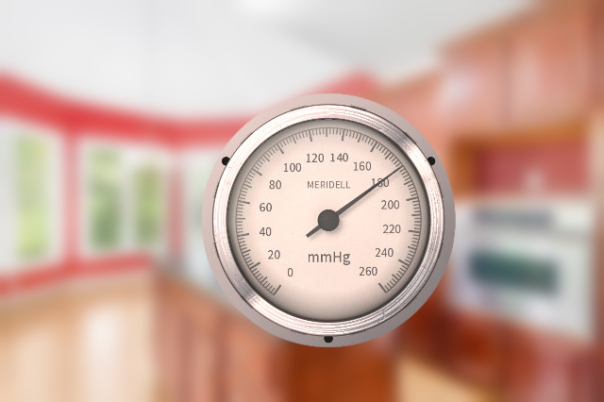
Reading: 180 mmHg
